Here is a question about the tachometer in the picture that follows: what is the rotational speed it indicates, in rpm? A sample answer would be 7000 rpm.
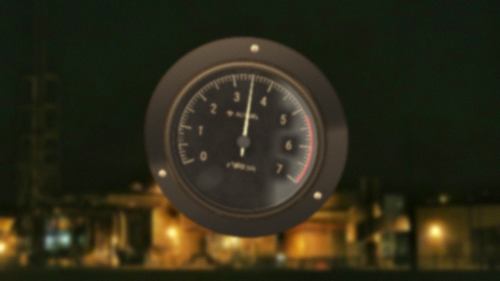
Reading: 3500 rpm
